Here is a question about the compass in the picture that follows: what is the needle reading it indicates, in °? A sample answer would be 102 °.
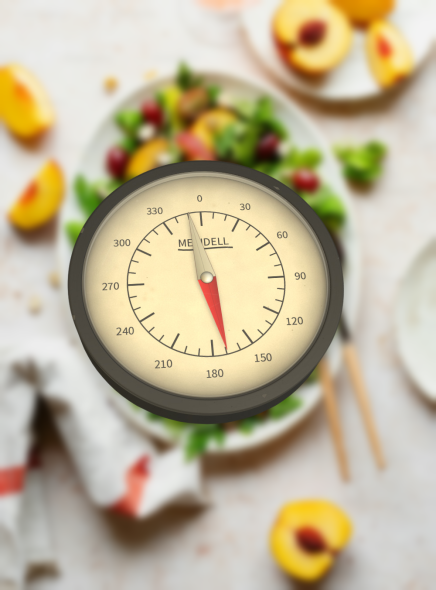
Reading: 170 °
